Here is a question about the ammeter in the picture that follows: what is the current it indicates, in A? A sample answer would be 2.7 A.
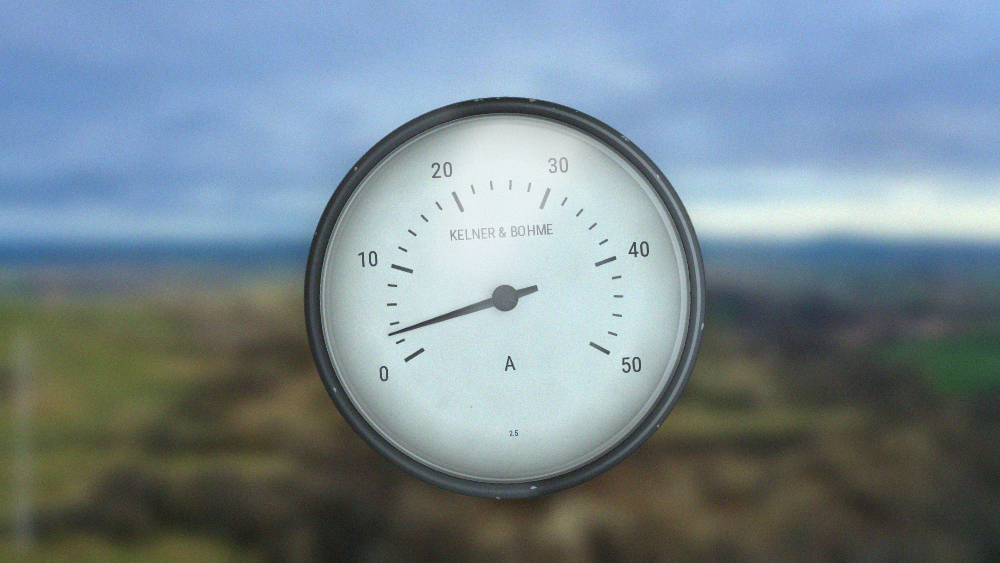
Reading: 3 A
